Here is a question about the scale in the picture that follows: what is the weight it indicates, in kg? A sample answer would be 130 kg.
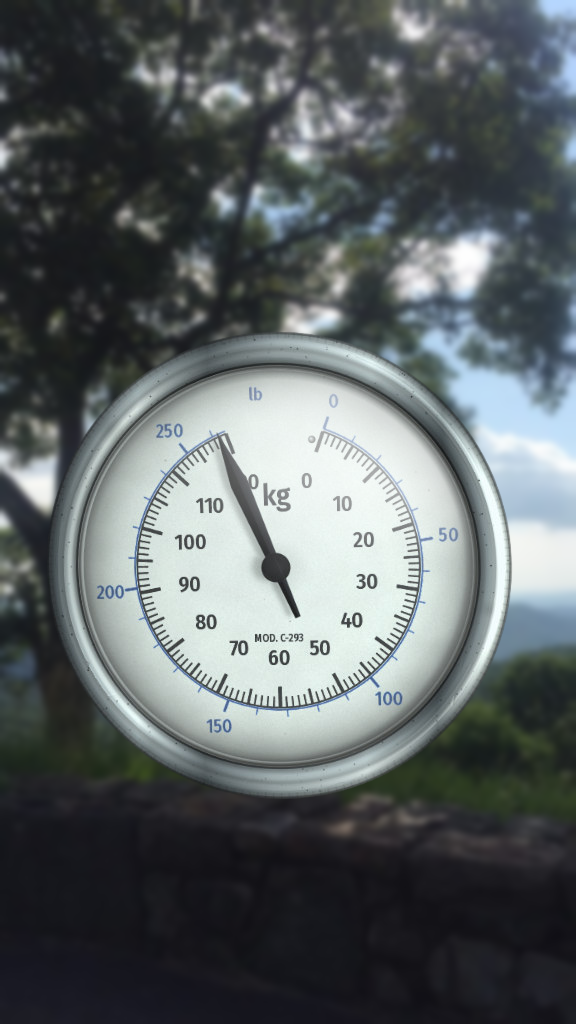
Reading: 119 kg
